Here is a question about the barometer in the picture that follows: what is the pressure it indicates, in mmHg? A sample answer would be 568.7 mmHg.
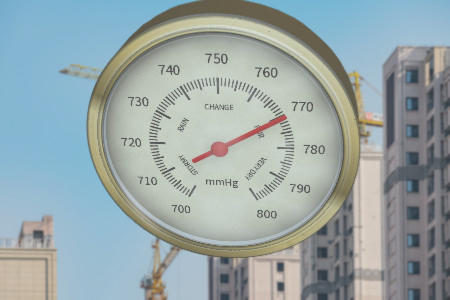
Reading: 770 mmHg
